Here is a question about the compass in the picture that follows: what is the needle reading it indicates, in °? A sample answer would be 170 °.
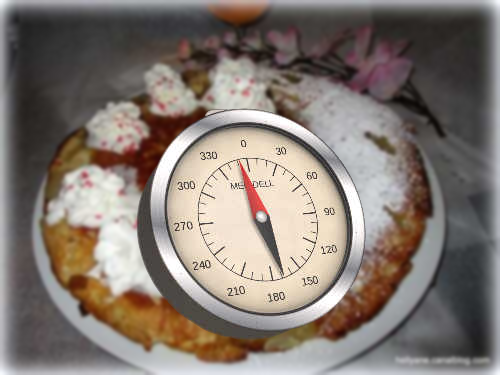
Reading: 350 °
